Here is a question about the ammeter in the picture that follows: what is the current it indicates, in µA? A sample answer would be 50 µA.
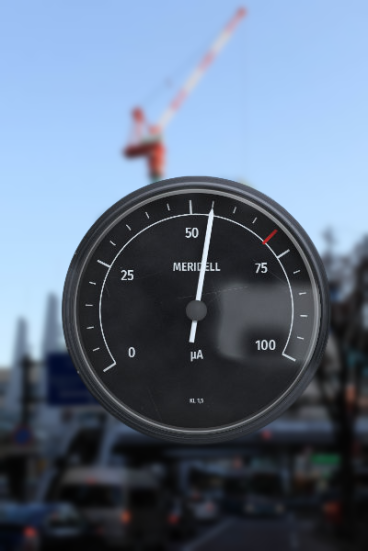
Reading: 55 µA
